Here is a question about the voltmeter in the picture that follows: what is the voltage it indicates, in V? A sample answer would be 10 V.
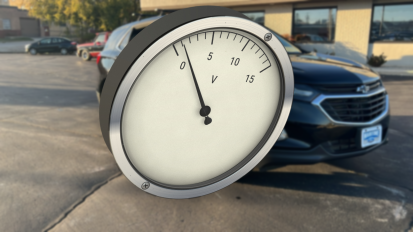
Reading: 1 V
